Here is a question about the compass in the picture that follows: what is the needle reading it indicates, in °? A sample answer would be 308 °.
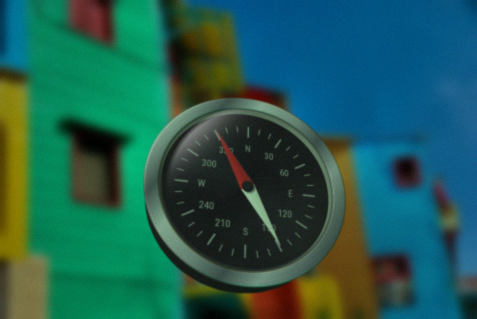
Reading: 330 °
